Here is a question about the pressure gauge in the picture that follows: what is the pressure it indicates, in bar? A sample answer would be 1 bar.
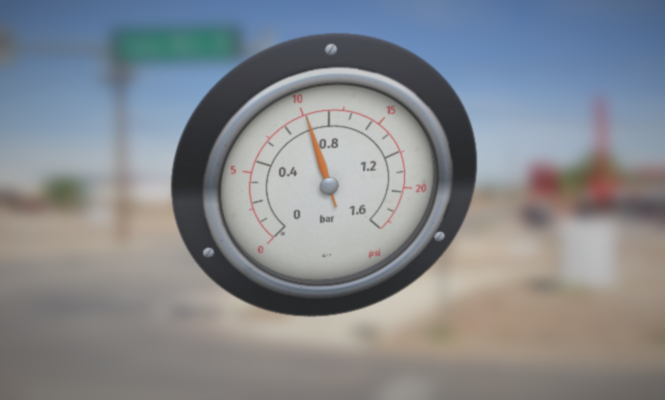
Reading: 0.7 bar
